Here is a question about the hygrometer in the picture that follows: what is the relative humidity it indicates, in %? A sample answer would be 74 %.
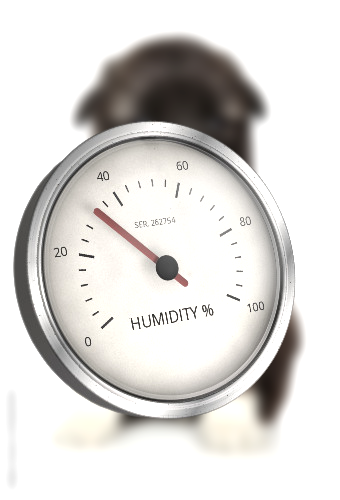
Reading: 32 %
